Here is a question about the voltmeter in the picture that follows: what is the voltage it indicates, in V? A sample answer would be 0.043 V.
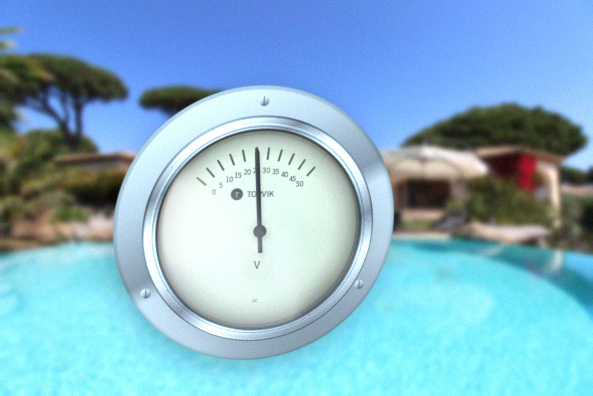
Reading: 25 V
